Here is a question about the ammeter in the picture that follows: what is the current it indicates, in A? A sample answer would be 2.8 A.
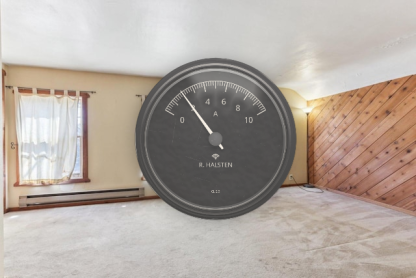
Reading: 2 A
